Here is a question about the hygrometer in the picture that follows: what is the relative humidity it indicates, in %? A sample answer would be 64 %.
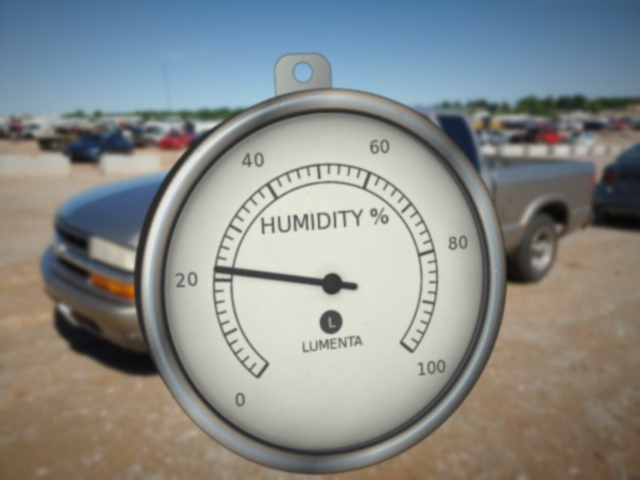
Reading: 22 %
